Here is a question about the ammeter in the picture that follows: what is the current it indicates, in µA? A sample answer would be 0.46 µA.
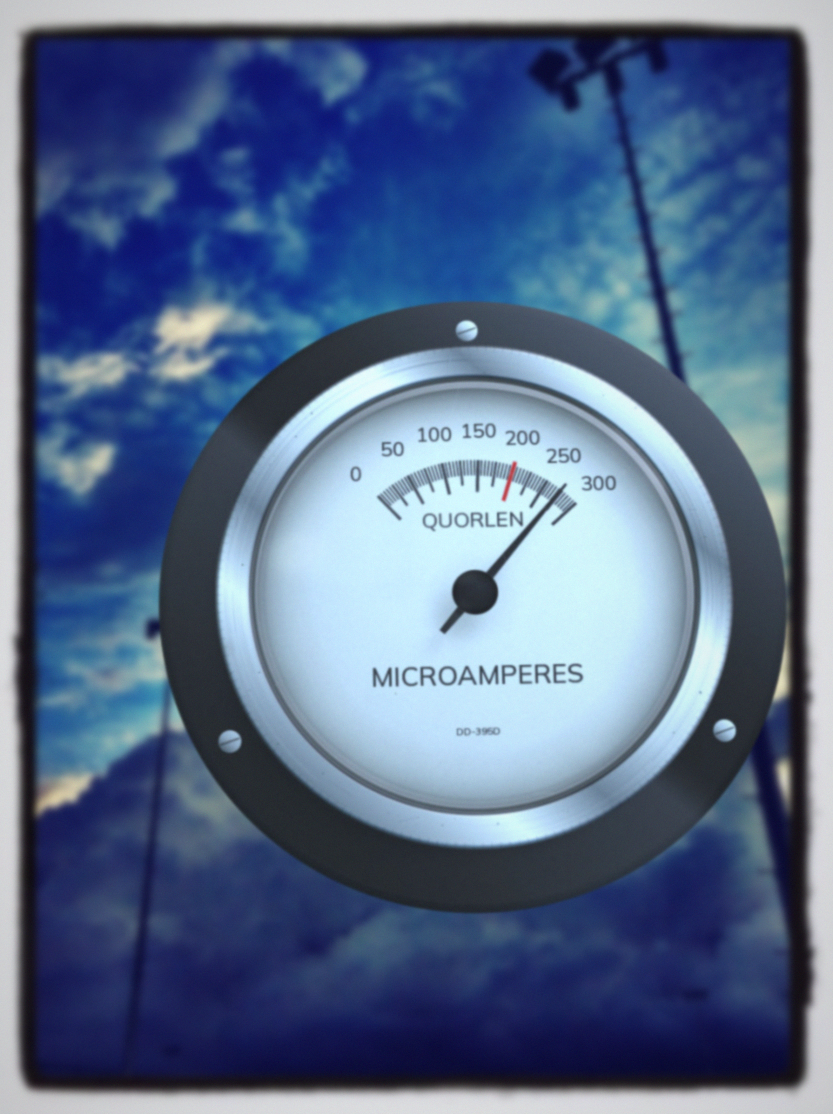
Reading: 275 µA
